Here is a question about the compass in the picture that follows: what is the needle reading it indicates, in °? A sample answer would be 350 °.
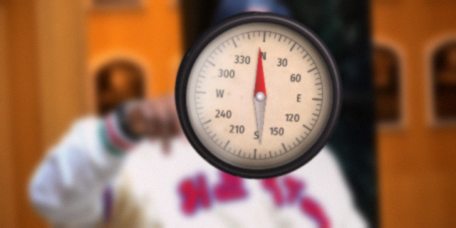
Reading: 355 °
